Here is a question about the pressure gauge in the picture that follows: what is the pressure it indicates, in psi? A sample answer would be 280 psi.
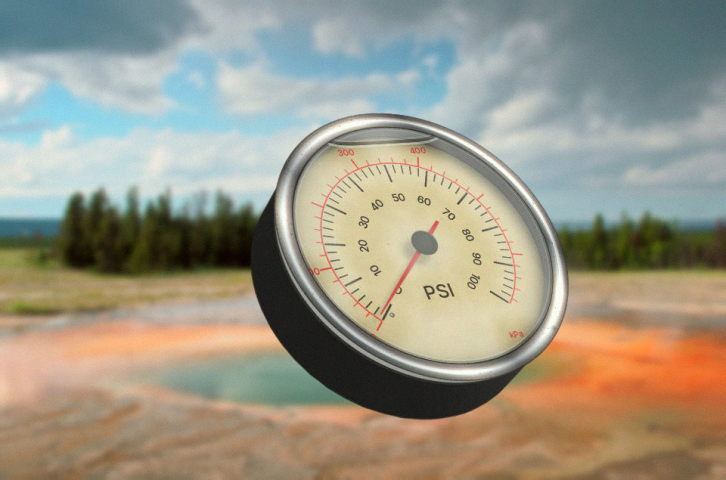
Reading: 1 psi
